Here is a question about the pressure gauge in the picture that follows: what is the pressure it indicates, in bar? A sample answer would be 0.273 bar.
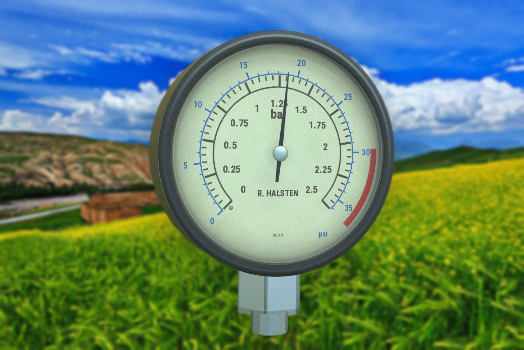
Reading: 1.3 bar
